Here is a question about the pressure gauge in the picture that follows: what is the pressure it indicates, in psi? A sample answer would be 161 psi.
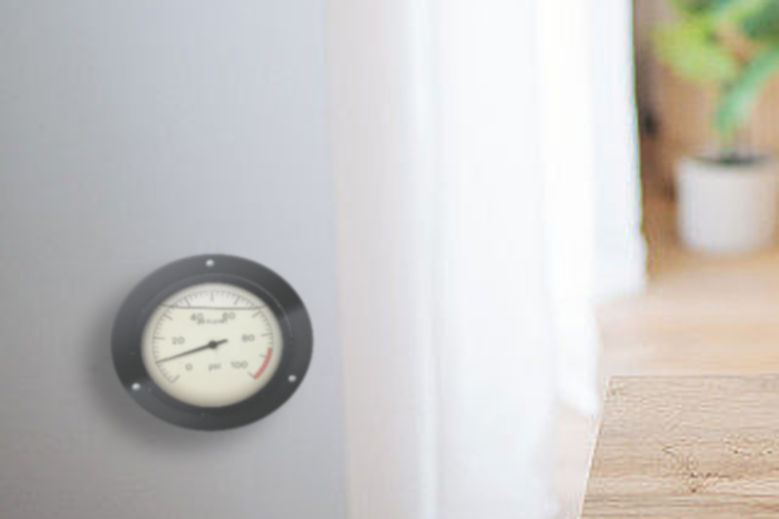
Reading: 10 psi
